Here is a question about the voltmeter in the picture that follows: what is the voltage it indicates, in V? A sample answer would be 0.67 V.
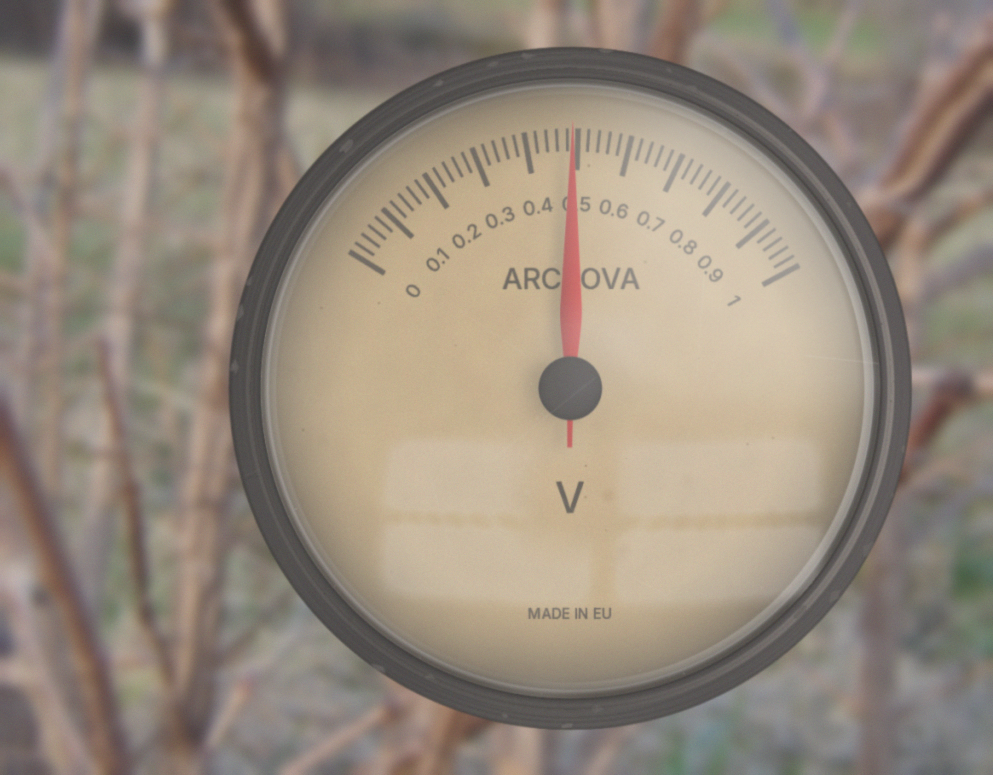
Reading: 0.49 V
